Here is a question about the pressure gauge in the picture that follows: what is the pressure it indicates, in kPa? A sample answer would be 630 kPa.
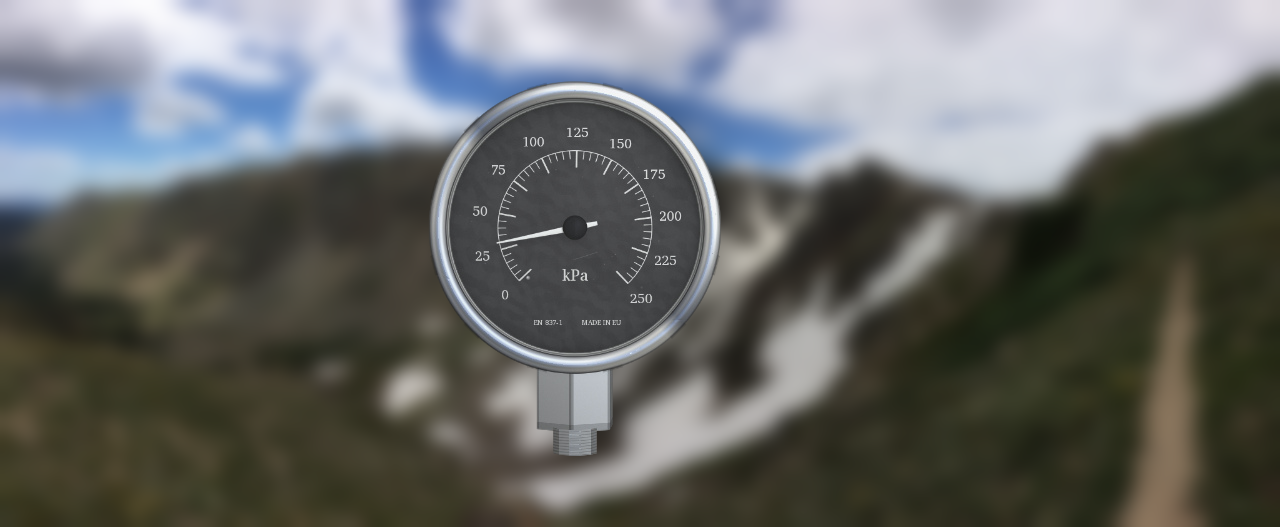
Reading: 30 kPa
